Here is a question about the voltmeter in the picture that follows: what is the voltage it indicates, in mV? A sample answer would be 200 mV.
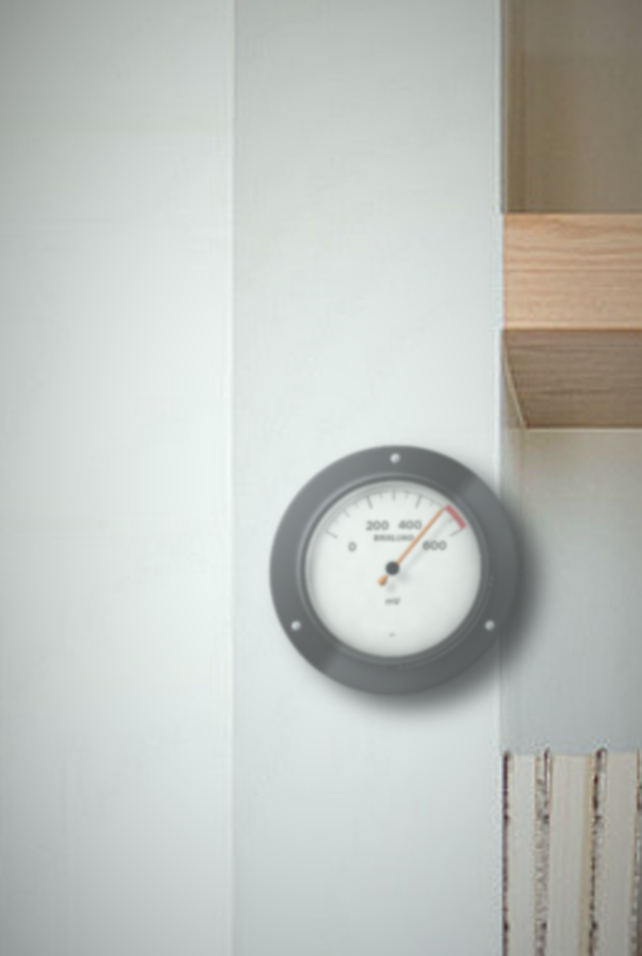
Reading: 500 mV
